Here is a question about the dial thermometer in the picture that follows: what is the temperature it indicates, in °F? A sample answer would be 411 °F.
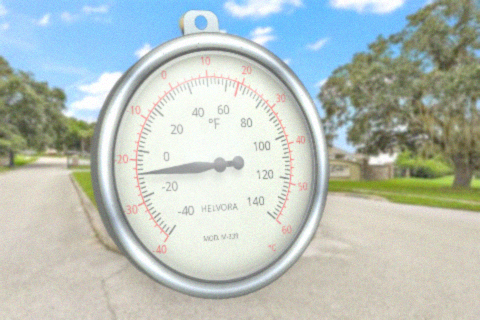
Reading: -10 °F
